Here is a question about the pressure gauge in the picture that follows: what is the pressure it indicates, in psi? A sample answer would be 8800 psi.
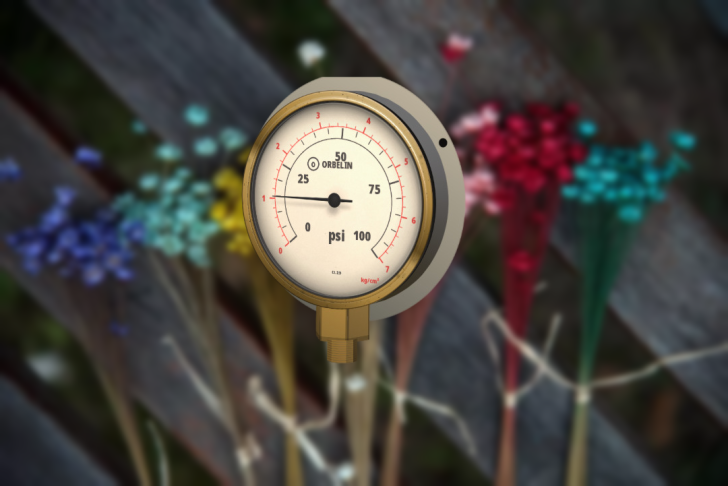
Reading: 15 psi
